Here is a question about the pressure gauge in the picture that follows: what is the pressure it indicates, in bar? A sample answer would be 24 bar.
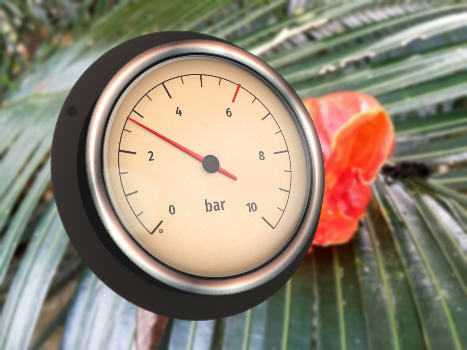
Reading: 2.75 bar
